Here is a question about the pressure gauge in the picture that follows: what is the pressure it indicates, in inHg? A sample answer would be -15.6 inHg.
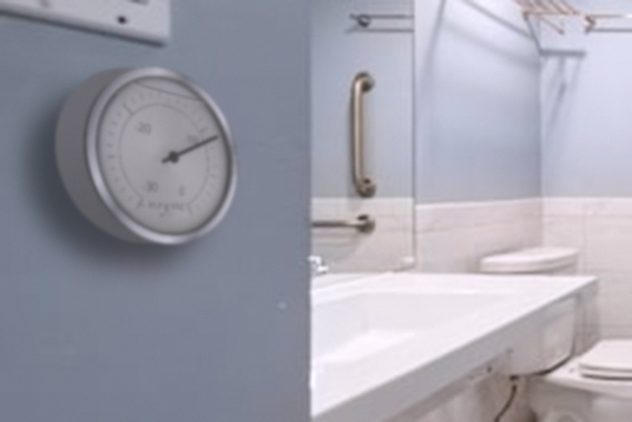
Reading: -9 inHg
